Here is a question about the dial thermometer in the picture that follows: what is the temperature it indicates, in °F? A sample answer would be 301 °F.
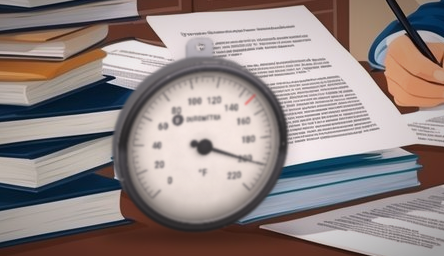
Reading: 200 °F
